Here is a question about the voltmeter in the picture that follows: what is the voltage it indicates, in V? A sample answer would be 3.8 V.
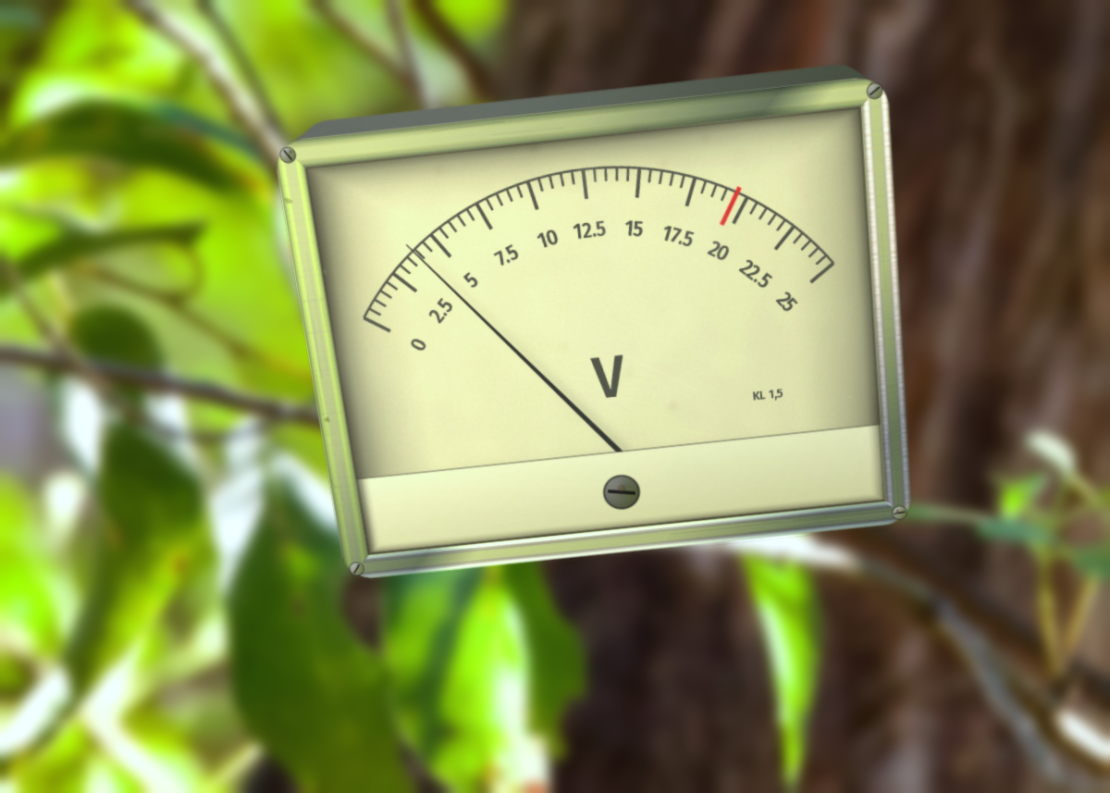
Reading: 4 V
